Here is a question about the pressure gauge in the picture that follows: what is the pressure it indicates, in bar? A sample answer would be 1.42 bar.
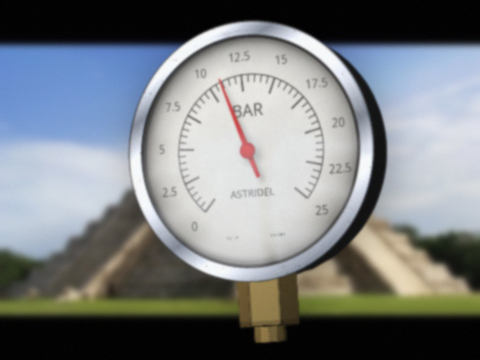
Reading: 11 bar
